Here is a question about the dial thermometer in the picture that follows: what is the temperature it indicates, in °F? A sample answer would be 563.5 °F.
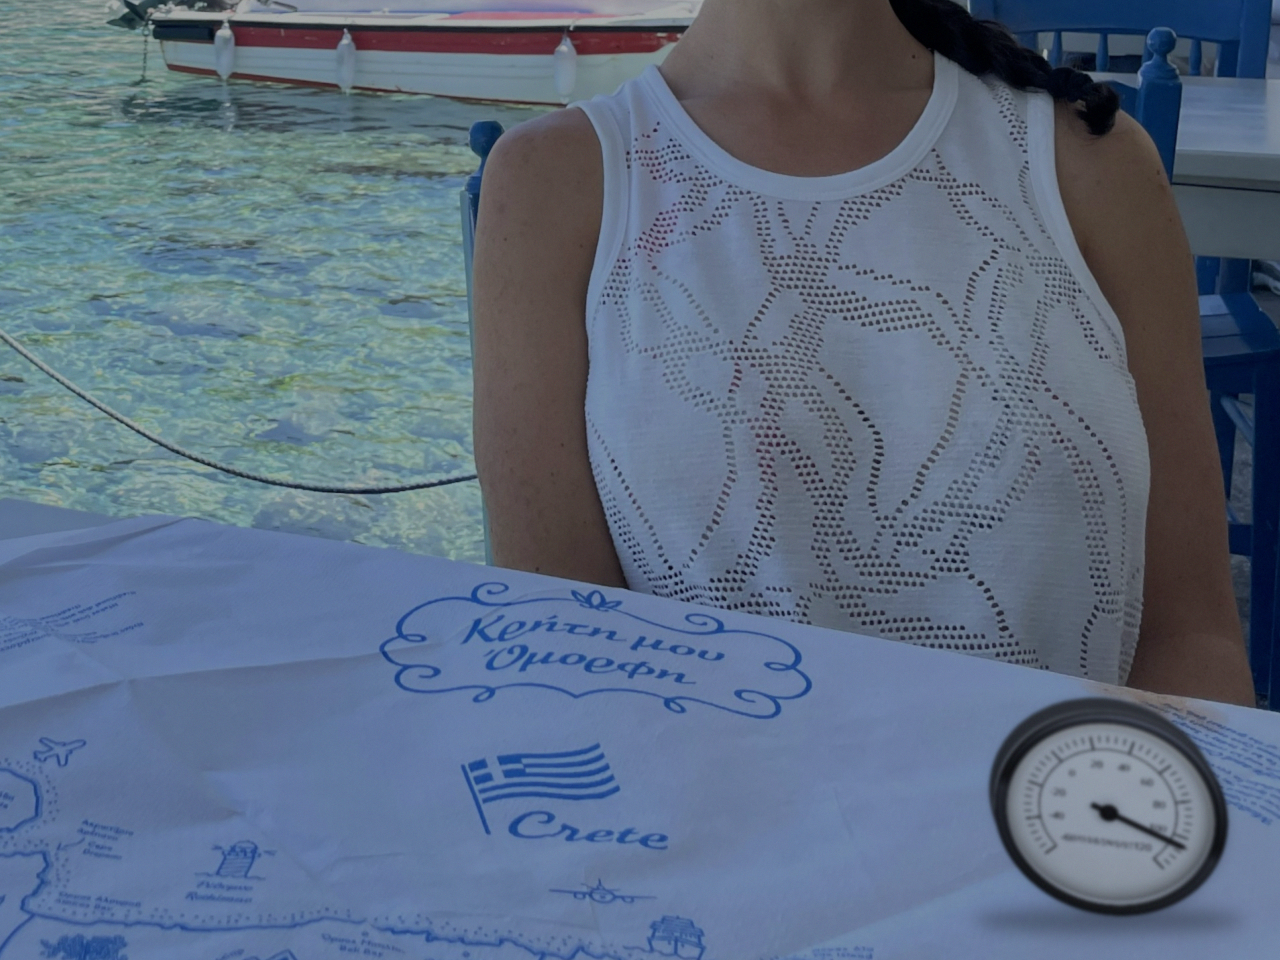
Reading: 104 °F
